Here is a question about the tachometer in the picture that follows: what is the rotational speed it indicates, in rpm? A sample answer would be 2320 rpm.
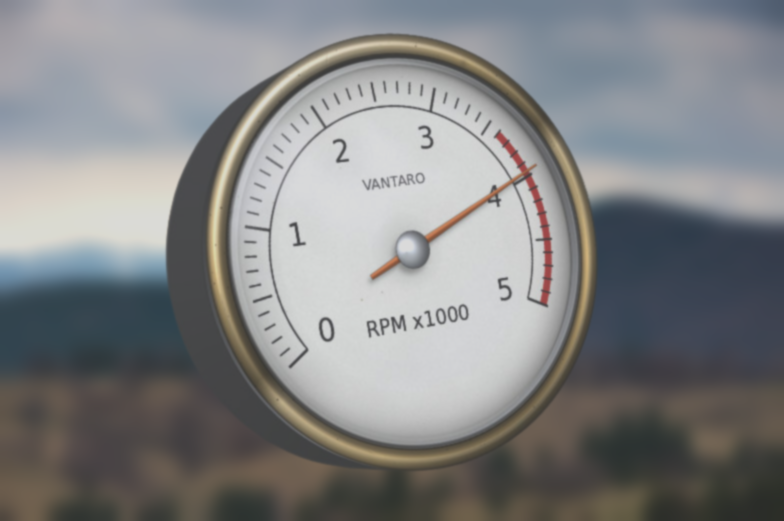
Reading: 3950 rpm
